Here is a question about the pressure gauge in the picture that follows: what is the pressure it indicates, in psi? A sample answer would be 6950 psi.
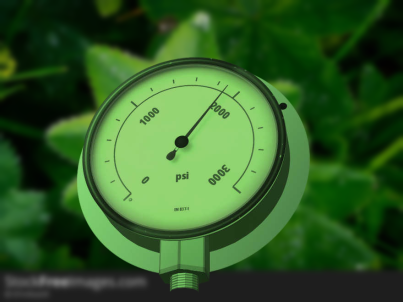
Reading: 1900 psi
